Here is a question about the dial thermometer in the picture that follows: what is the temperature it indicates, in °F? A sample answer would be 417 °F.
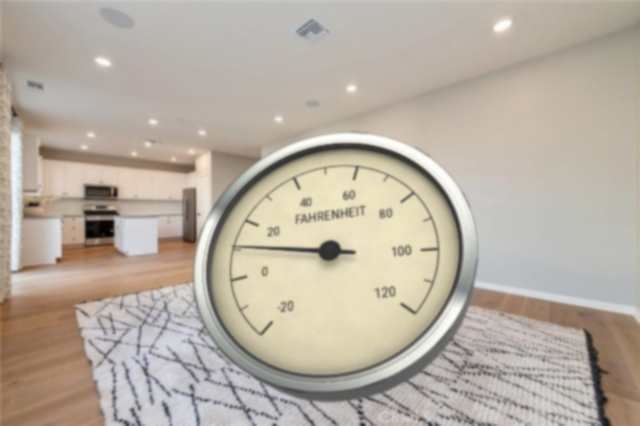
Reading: 10 °F
